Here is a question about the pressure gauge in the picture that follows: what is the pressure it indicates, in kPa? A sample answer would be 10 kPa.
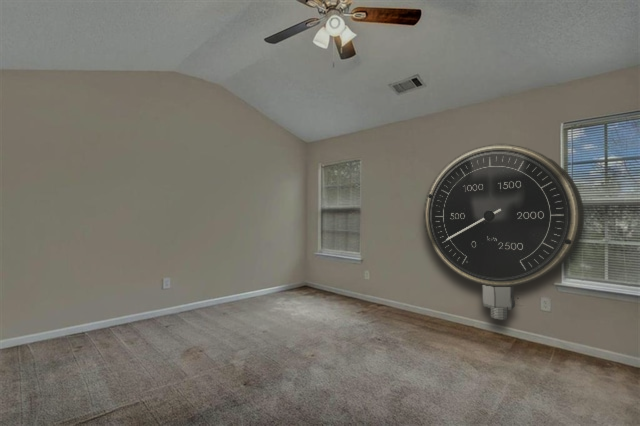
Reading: 250 kPa
